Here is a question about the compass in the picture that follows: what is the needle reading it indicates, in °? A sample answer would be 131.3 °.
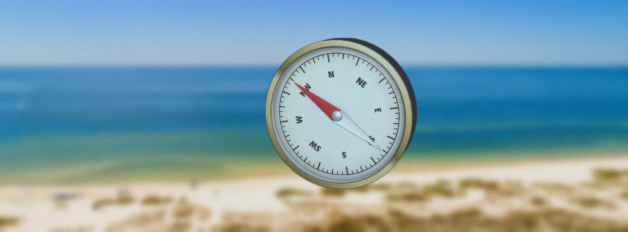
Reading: 315 °
